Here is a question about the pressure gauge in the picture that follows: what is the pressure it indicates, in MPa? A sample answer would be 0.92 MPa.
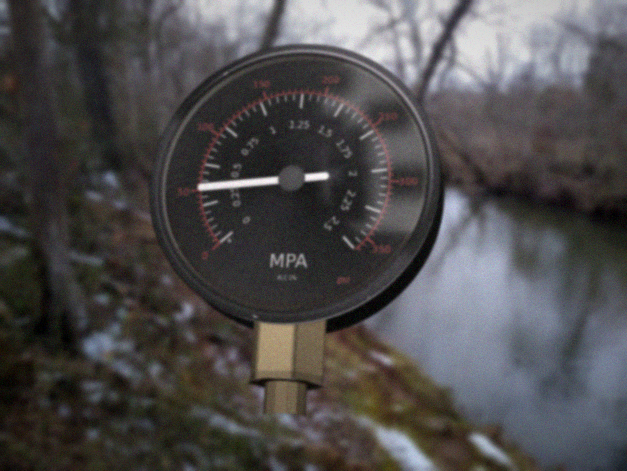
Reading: 0.35 MPa
